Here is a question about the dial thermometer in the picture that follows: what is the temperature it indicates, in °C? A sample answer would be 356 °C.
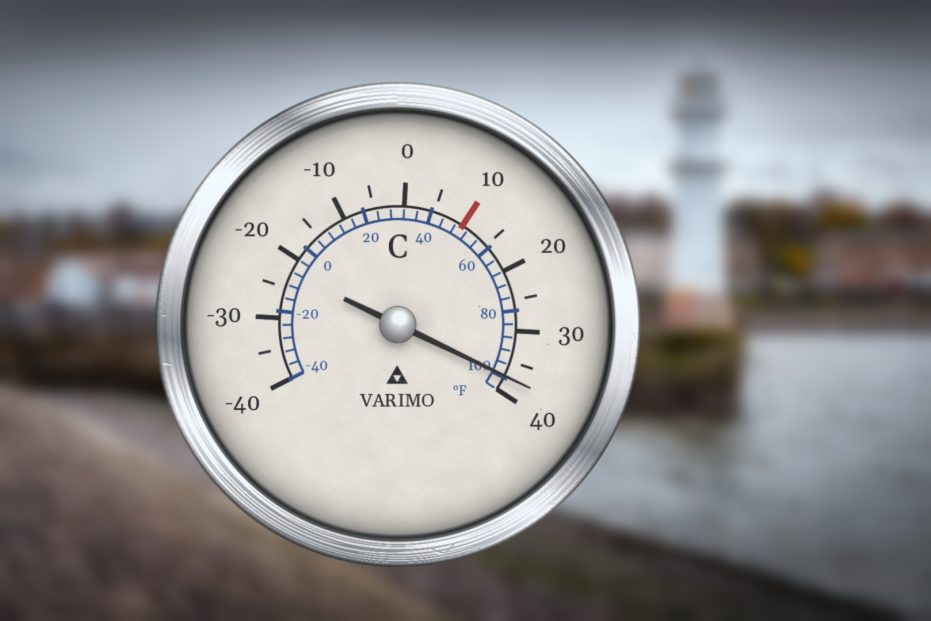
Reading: 37.5 °C
